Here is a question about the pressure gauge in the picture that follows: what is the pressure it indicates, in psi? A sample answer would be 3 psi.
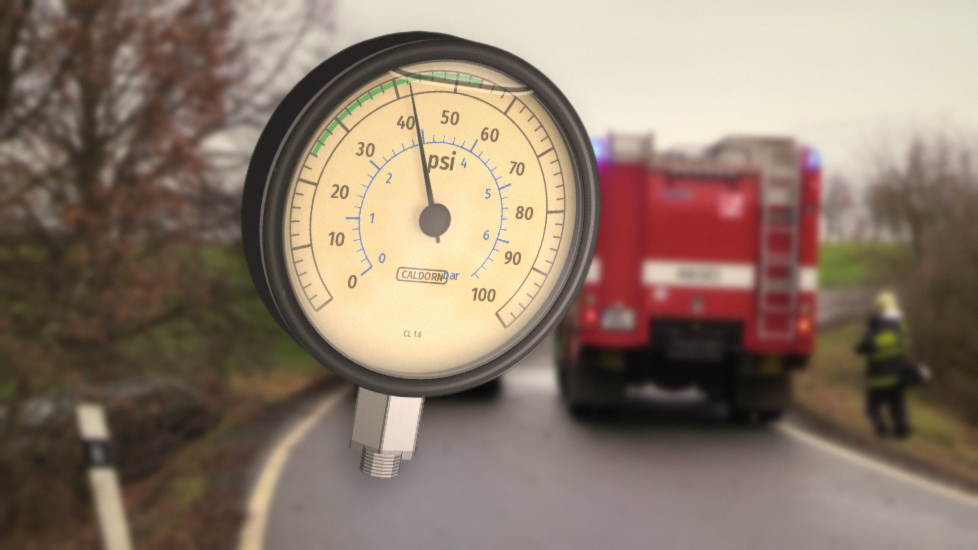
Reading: 42 psi
